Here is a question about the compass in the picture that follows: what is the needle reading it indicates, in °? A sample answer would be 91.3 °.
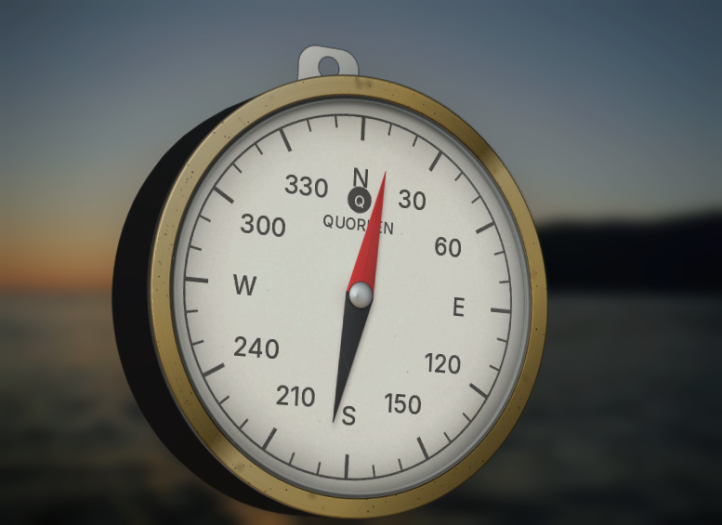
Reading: 10 °
